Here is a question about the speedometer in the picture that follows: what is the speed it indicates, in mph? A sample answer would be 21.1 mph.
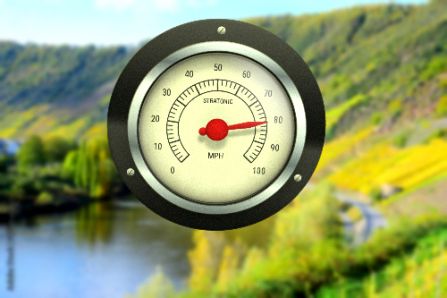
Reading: 80 mph
